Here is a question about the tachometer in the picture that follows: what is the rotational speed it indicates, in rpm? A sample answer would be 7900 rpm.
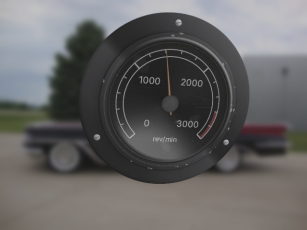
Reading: 1400 rpm
